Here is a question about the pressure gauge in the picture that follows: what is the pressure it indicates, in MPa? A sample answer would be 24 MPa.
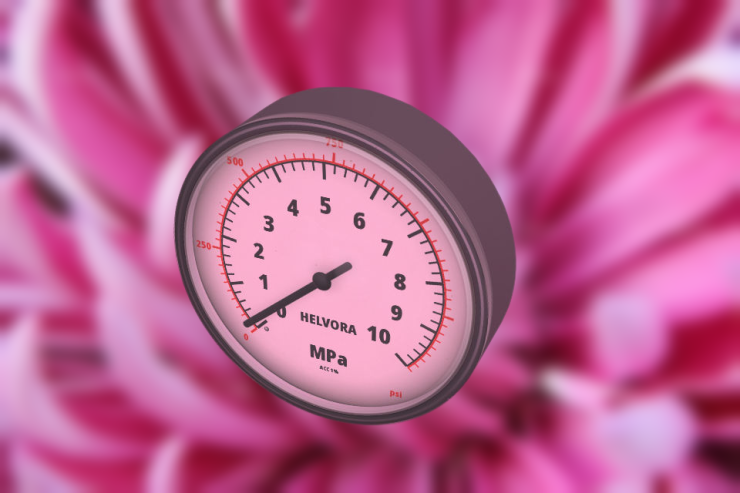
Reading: 0.2 MPa
